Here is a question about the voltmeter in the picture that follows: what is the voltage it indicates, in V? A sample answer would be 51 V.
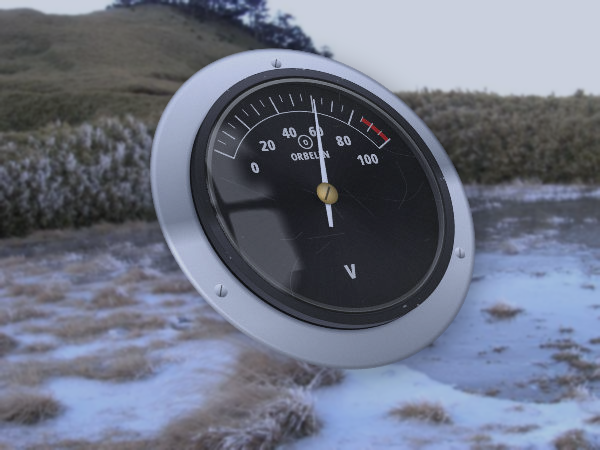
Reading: 60 V
